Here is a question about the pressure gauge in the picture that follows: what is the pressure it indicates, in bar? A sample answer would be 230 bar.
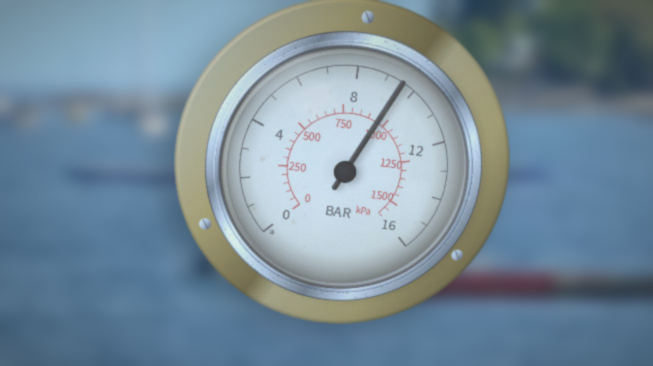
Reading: 9.5 bar
